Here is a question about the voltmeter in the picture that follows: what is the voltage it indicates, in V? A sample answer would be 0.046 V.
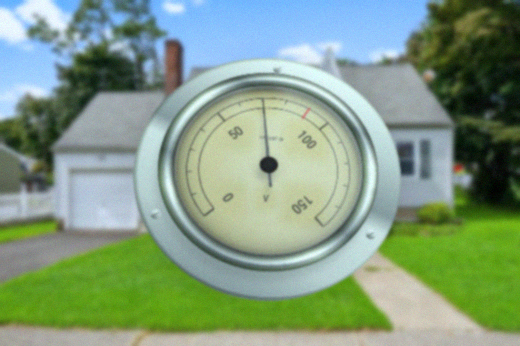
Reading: 70 V
